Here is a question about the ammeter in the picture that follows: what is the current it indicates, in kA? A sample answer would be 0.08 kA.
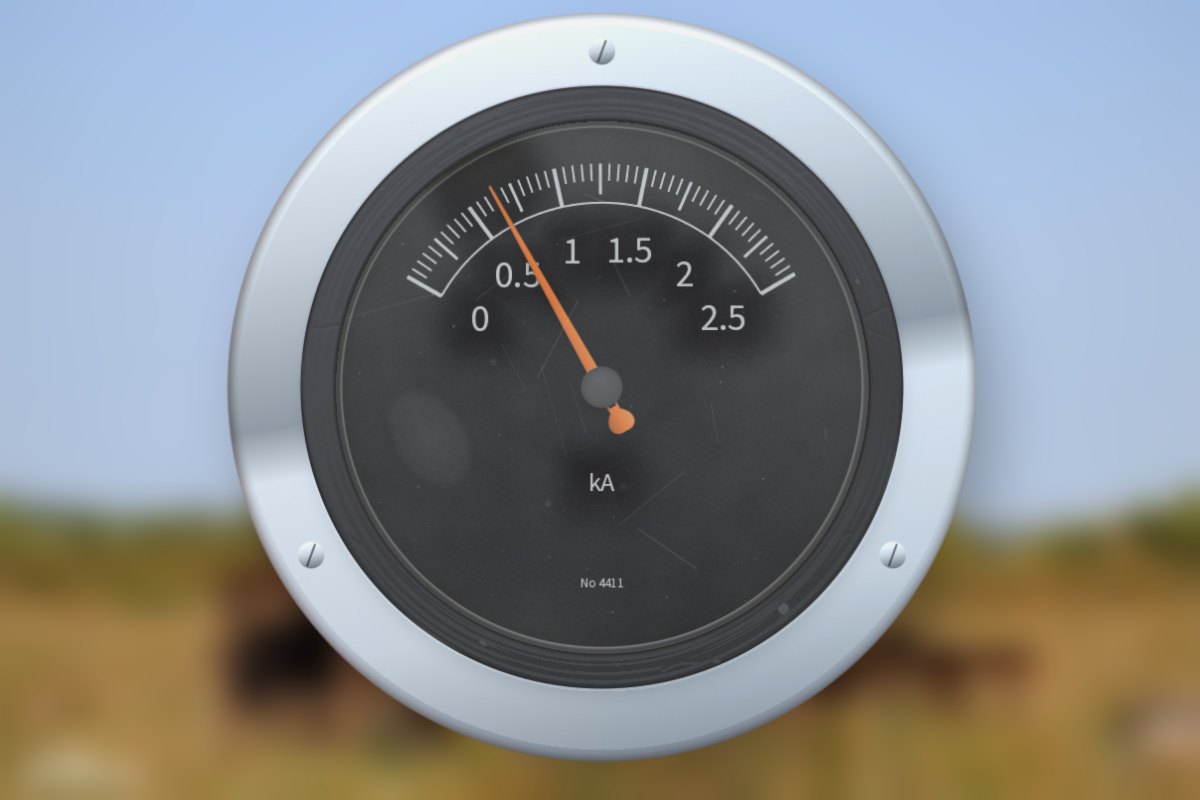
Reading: 0.65 kA
